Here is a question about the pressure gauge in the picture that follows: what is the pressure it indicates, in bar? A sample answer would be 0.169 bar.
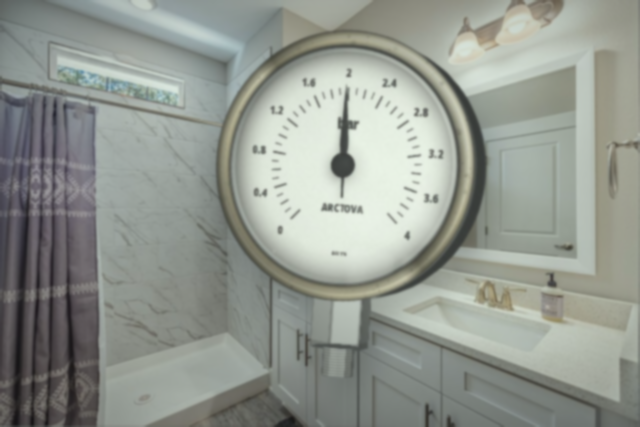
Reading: 2 bar
